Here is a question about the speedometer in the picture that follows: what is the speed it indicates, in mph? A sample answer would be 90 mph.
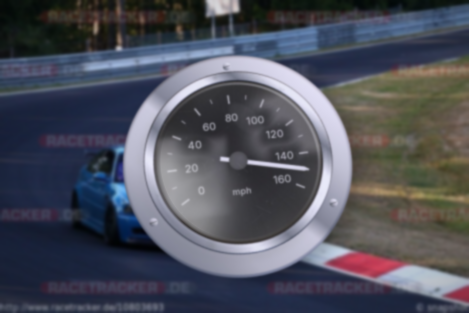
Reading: 150 mph
